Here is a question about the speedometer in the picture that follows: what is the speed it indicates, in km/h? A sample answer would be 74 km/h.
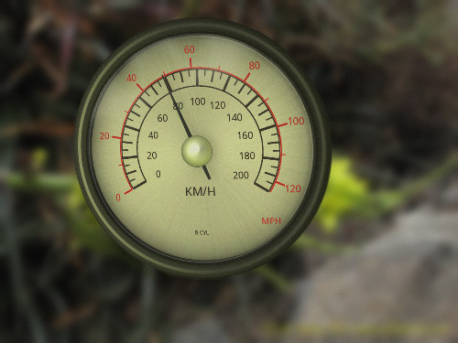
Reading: 80 km/h
